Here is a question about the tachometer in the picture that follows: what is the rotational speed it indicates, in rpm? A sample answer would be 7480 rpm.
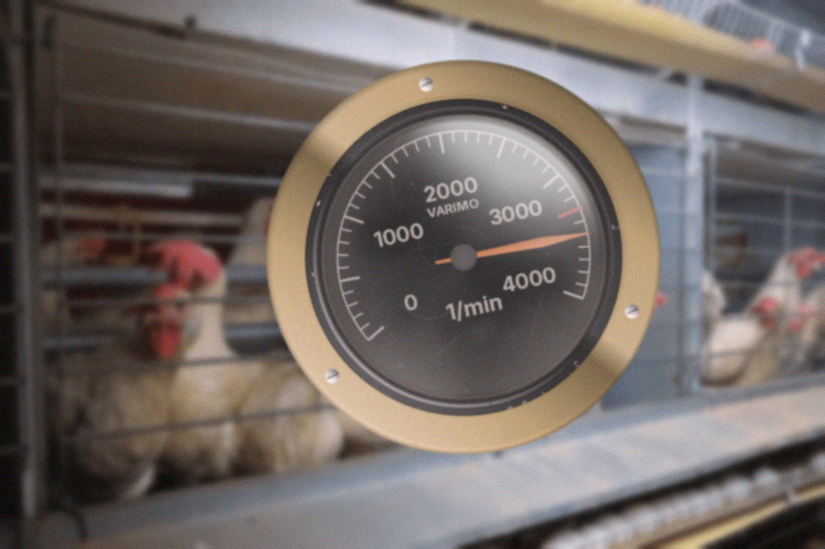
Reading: 3500 rpm
